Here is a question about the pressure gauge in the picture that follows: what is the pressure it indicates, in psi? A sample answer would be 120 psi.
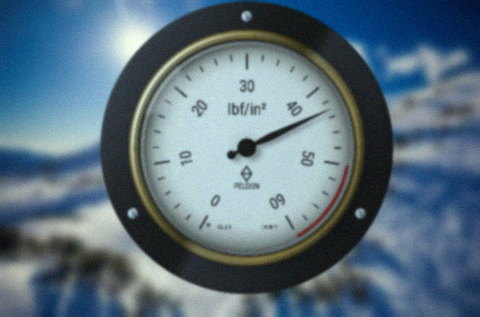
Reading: 43 psi
